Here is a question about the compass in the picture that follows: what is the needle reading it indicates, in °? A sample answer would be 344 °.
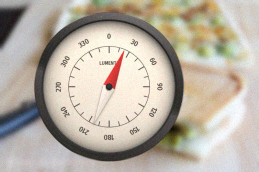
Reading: 22.5 °
